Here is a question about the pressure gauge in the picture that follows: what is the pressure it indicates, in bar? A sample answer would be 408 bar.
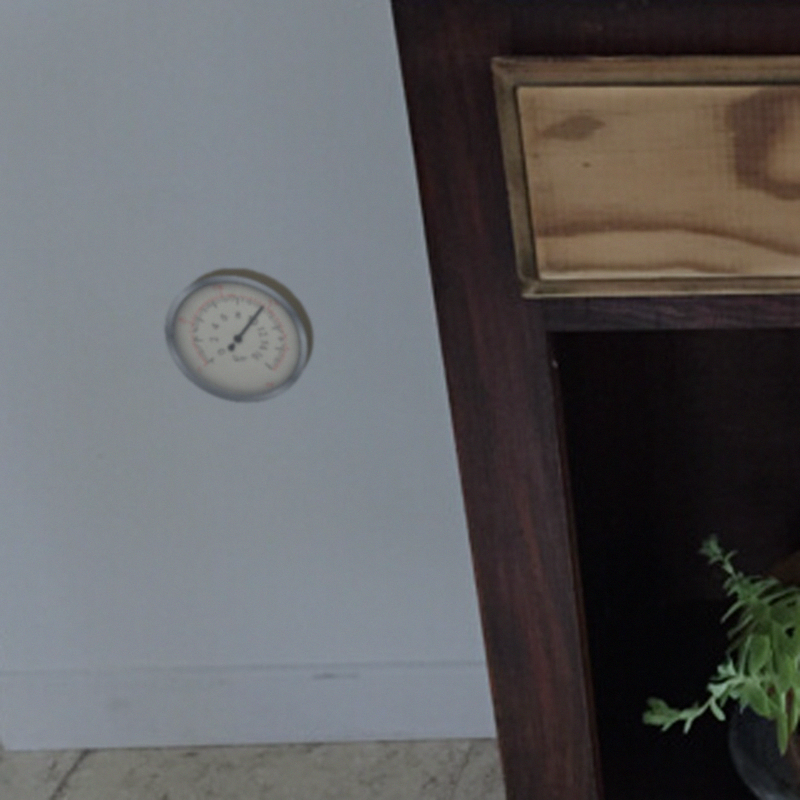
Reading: 10 bar
